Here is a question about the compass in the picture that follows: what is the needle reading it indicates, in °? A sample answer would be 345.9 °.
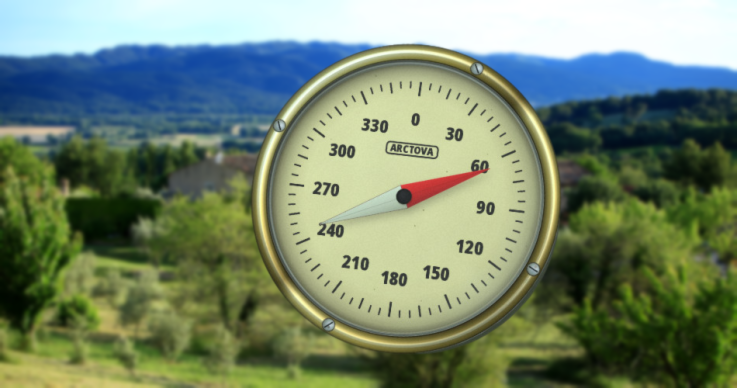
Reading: 65 °
